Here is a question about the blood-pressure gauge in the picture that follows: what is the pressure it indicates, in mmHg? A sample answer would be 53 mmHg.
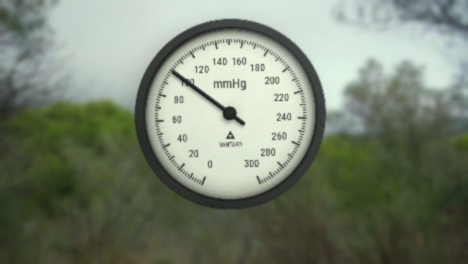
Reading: 100 mmHg
